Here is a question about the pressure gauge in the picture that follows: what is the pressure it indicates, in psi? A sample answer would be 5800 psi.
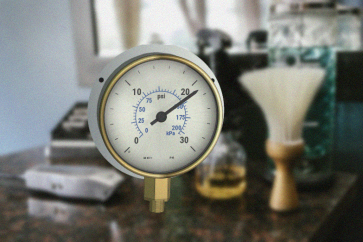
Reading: 21 psi
